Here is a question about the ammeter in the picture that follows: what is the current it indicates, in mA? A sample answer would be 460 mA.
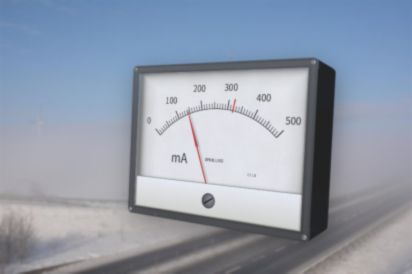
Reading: 150 mA
